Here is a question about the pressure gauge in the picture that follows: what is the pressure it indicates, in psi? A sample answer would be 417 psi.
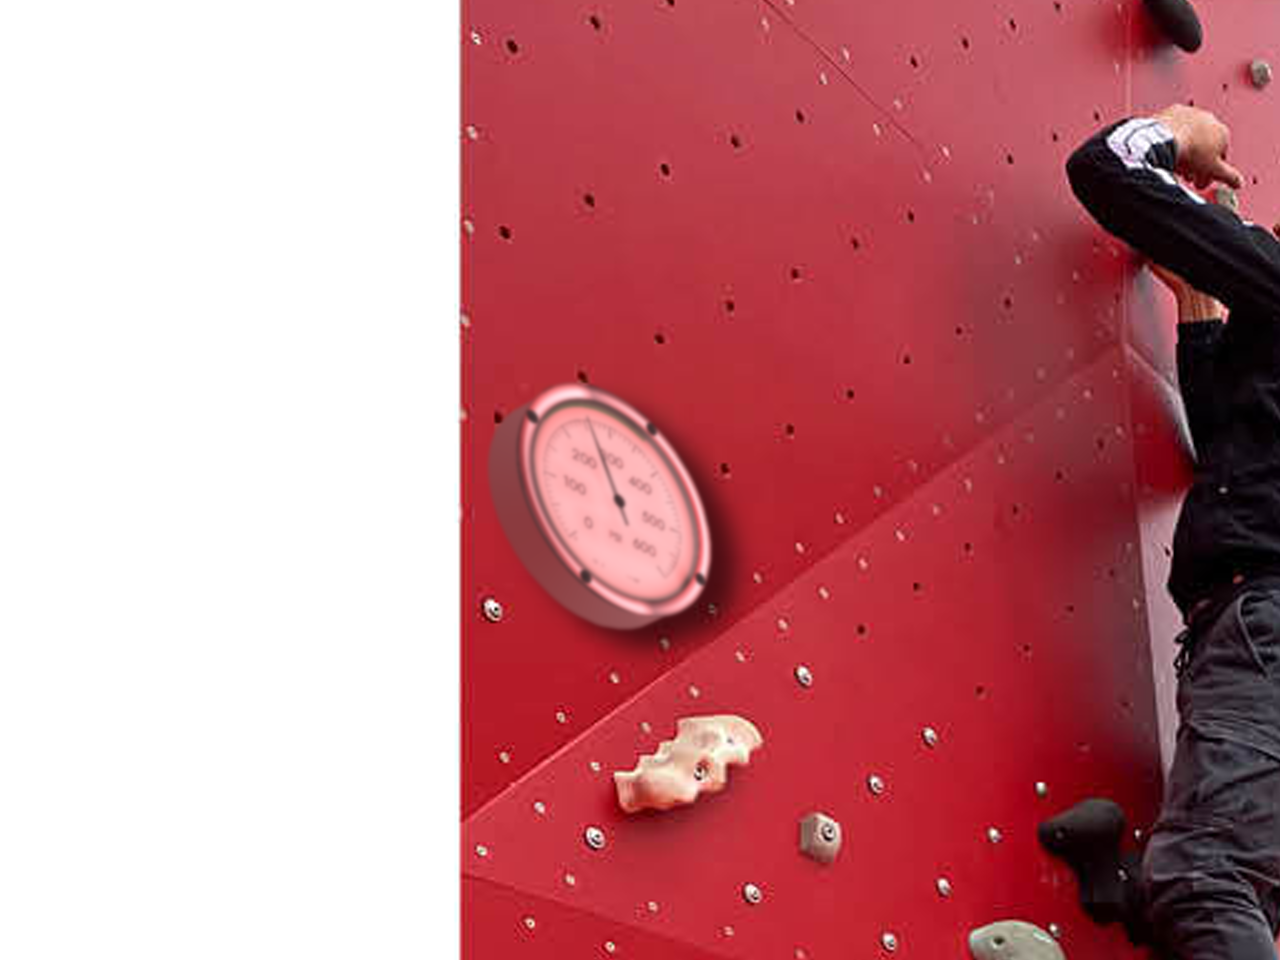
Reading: 250 psi
